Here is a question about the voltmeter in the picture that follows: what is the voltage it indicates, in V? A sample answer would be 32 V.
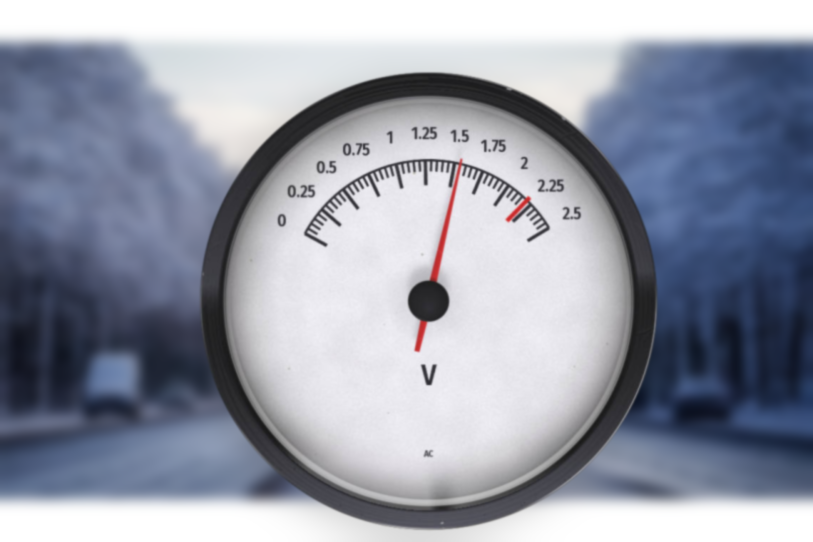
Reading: 1.55 V
